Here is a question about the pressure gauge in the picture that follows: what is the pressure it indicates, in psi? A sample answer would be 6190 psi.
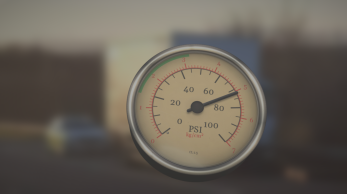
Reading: 72.5 psi
